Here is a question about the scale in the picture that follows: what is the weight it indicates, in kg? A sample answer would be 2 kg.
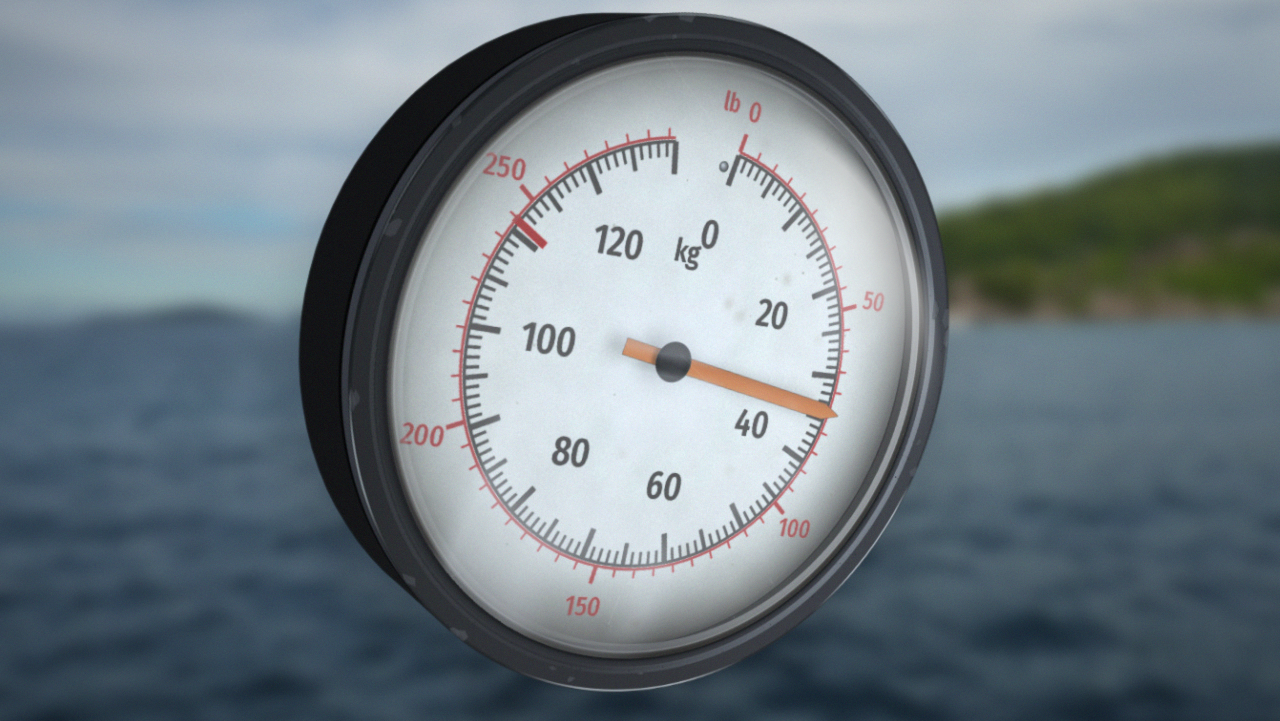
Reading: 34 kg
